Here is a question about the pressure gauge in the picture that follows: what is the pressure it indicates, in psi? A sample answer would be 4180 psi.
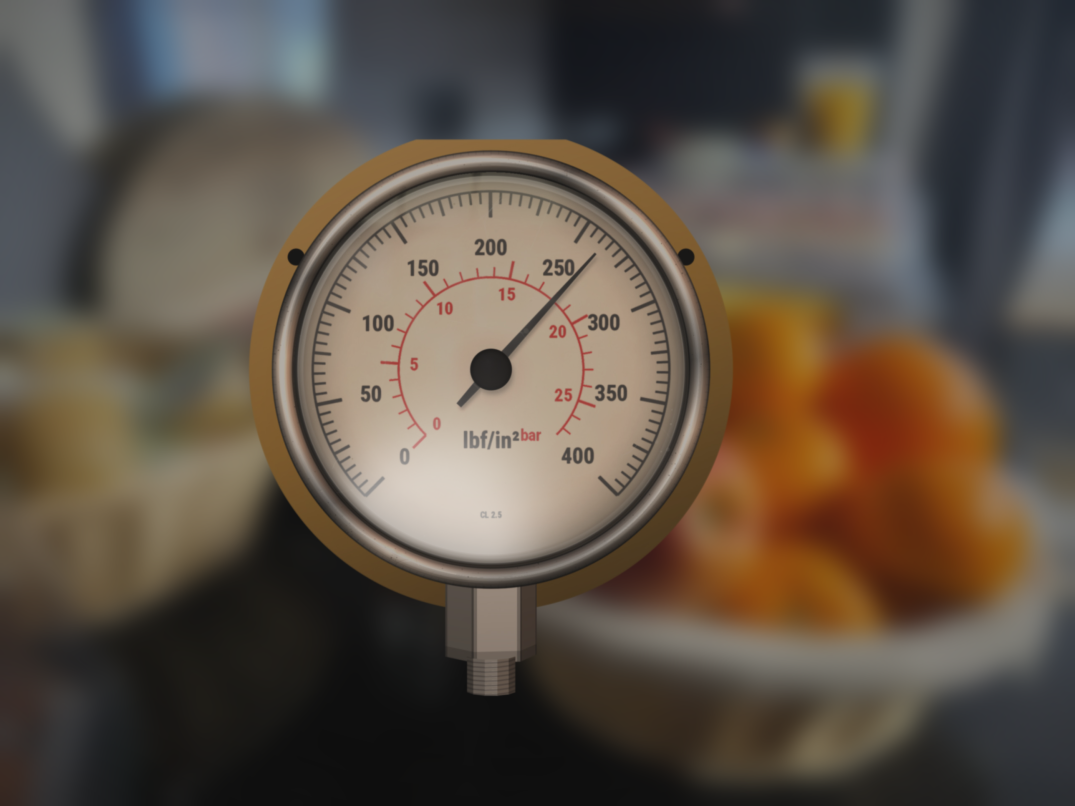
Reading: 262.5 psi
